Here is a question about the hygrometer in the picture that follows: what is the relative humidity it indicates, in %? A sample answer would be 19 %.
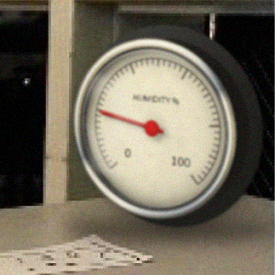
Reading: 20 %
